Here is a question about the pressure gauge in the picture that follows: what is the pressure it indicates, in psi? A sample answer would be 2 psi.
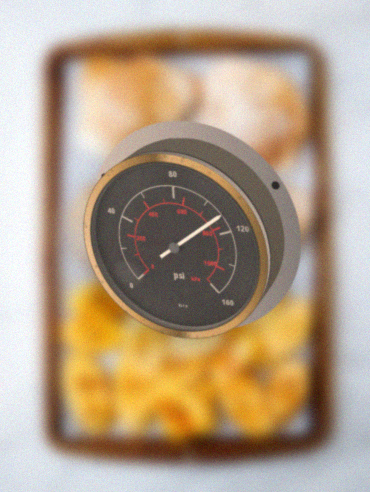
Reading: 110 psi
